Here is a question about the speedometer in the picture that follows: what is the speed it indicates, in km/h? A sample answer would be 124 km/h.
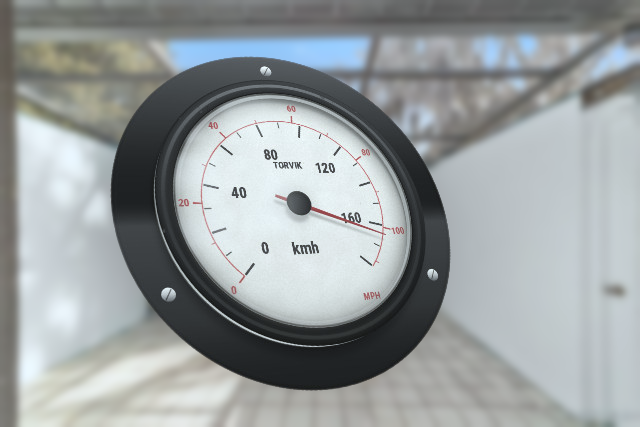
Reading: 165 km/h
